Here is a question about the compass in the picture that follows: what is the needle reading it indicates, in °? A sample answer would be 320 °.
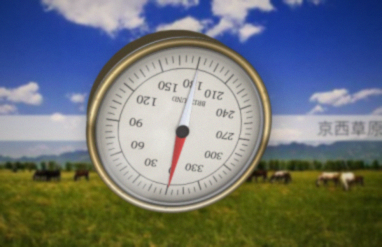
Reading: 0 °
